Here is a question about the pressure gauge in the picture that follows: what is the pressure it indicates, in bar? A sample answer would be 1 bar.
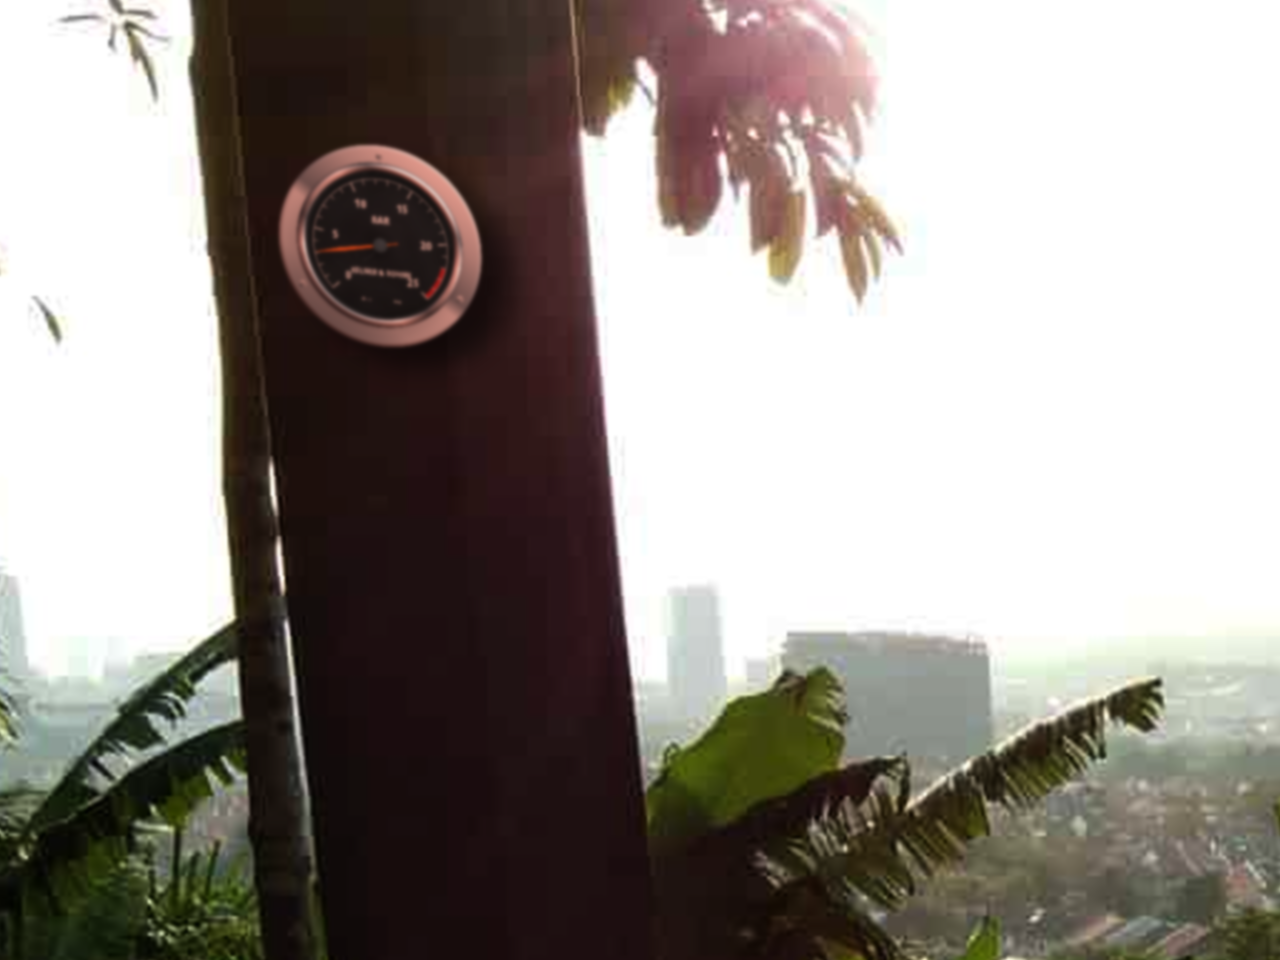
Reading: 3 bar
